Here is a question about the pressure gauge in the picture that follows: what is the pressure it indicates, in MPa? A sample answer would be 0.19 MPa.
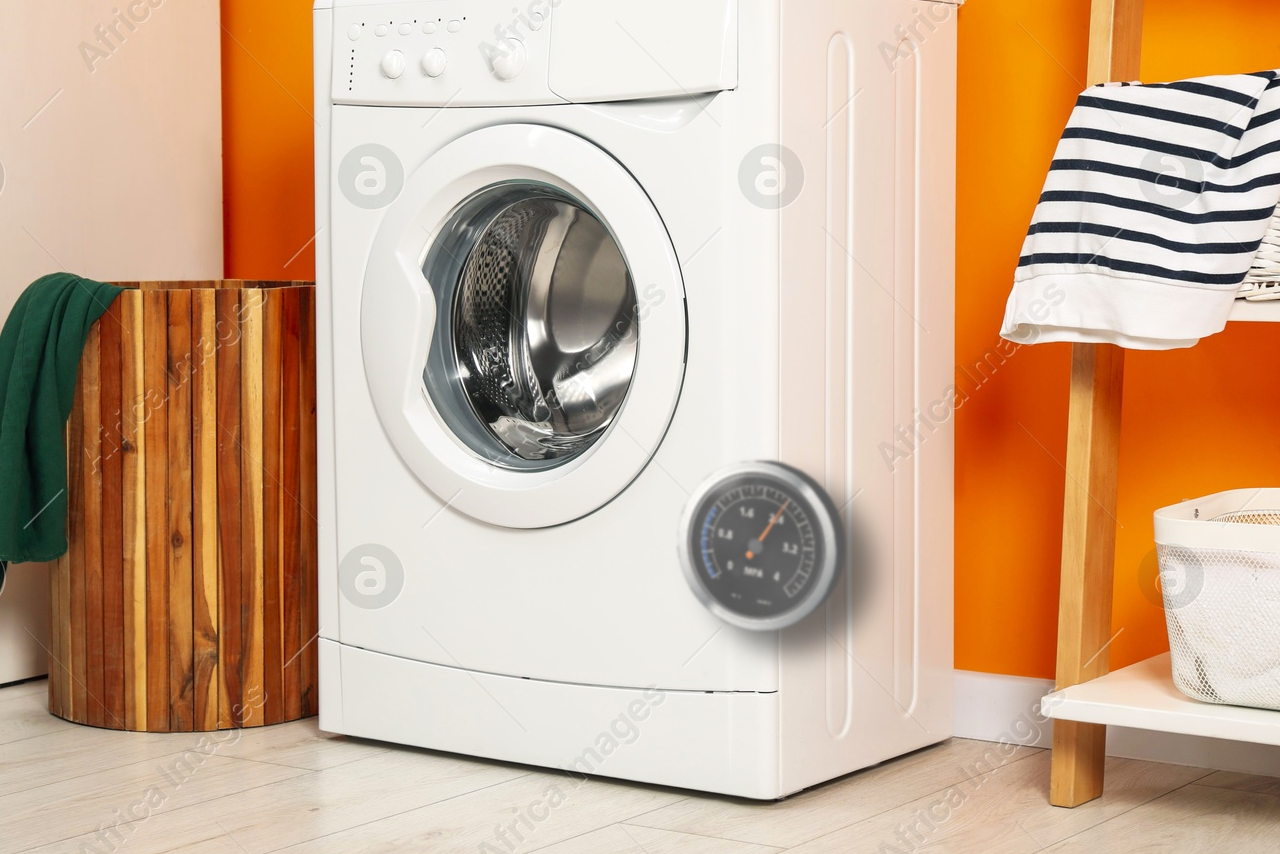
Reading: 2.4 MPa
